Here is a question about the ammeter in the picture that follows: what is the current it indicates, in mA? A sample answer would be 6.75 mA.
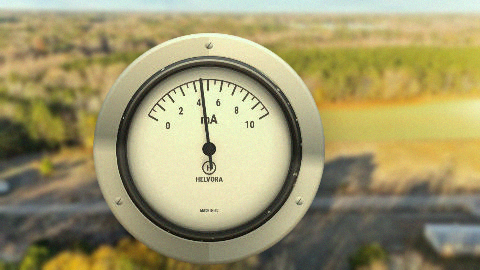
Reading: 4.5 mA
